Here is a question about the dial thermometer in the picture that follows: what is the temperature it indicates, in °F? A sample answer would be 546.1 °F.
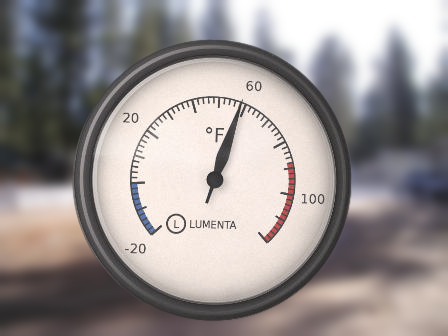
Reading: 58 °F
